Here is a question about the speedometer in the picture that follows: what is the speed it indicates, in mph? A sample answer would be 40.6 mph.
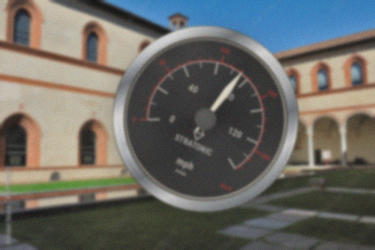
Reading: 75 mph
